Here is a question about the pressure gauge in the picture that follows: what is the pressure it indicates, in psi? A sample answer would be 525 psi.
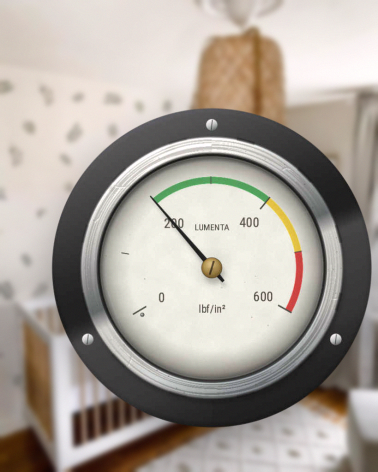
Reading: 200 psi
